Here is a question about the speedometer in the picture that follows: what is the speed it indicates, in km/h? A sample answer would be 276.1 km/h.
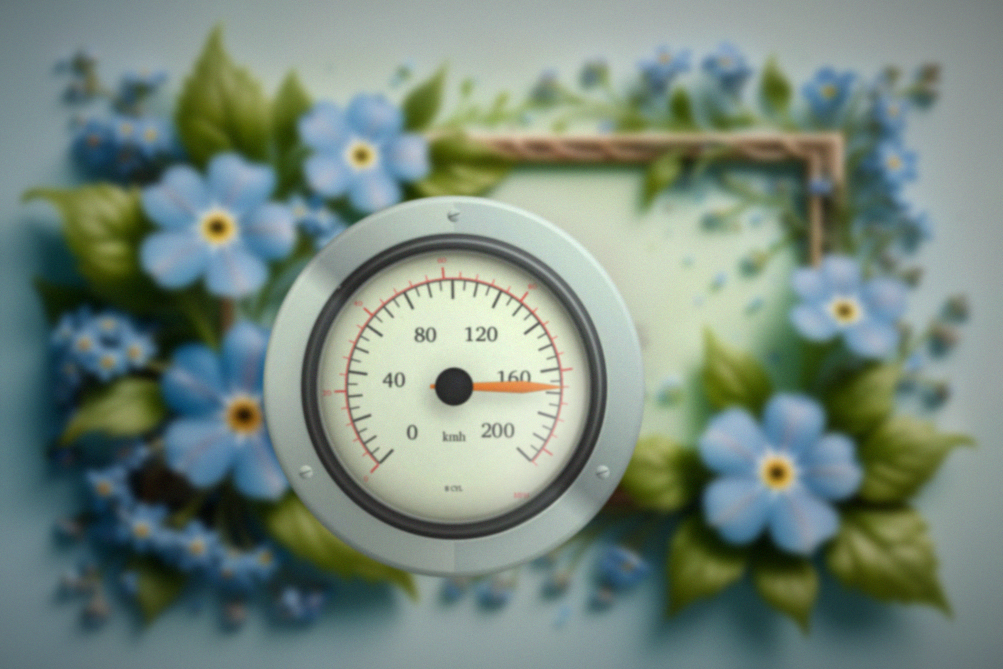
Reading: 167.5 km/h
